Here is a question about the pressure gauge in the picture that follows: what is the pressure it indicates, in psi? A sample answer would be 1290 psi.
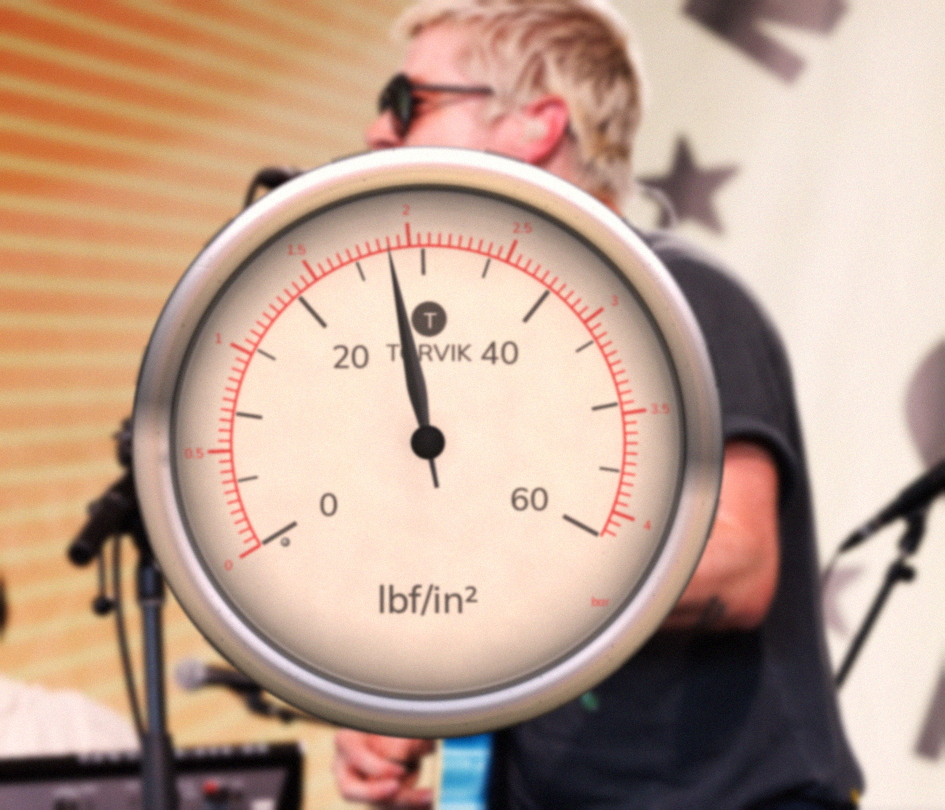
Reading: 27.5 psi
